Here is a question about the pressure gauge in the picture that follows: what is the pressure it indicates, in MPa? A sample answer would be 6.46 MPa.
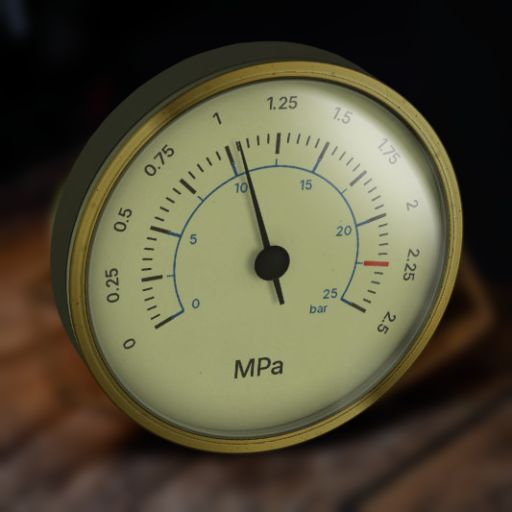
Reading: 1.05 MPa
